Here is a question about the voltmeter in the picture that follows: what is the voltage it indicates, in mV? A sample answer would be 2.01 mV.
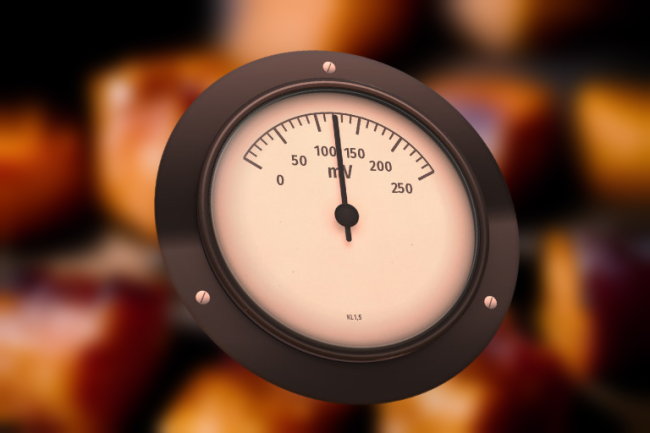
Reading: 120 mV
